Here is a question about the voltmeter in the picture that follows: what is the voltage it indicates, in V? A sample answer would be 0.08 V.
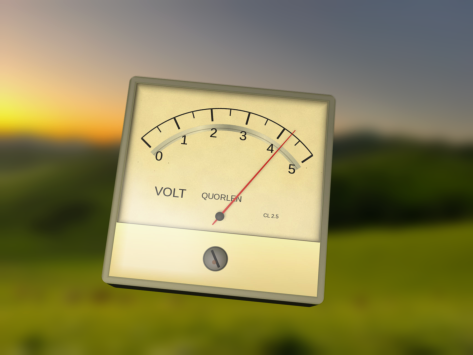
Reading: 4.25 V
